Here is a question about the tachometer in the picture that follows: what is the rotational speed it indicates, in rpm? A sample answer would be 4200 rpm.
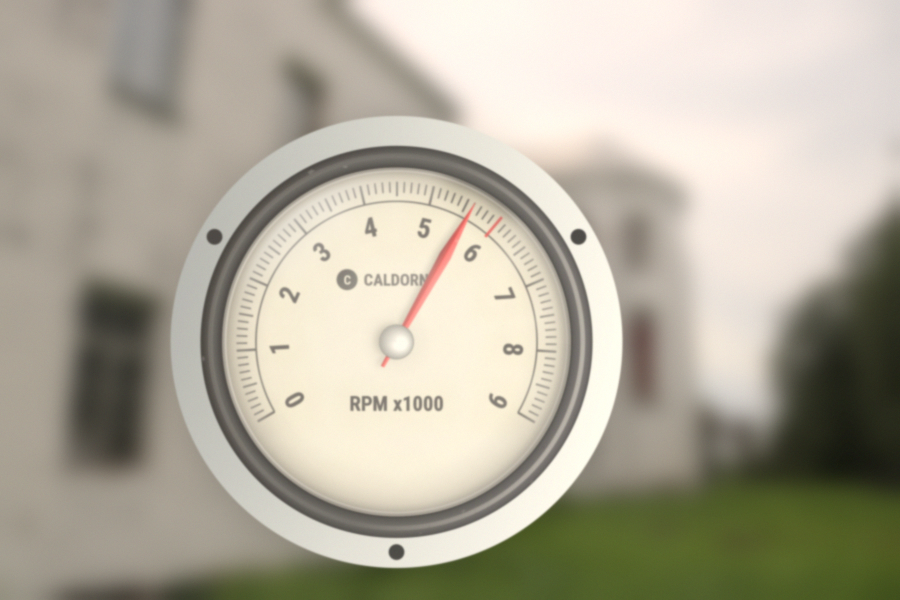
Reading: 5600 rpm
